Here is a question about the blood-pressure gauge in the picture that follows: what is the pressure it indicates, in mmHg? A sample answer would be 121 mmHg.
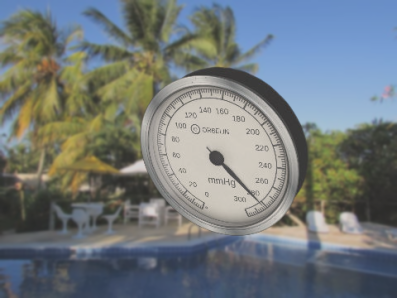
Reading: 280 mmHg
